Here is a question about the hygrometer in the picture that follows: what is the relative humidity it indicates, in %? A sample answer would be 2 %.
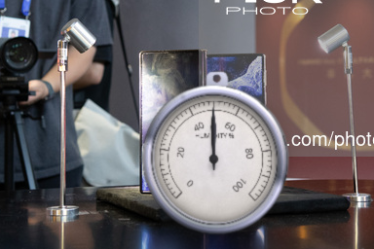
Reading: 50 %
